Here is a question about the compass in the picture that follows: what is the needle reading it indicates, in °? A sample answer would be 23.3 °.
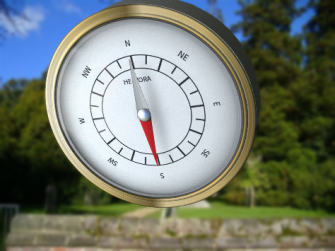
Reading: 180 °
